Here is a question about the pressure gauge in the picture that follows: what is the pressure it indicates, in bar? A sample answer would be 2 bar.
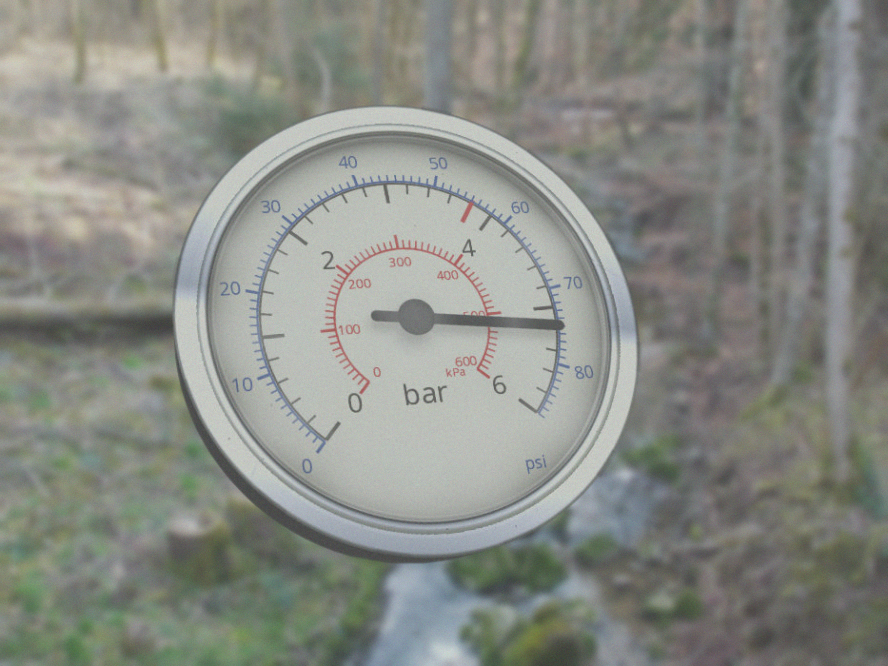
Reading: 5.2 bar
